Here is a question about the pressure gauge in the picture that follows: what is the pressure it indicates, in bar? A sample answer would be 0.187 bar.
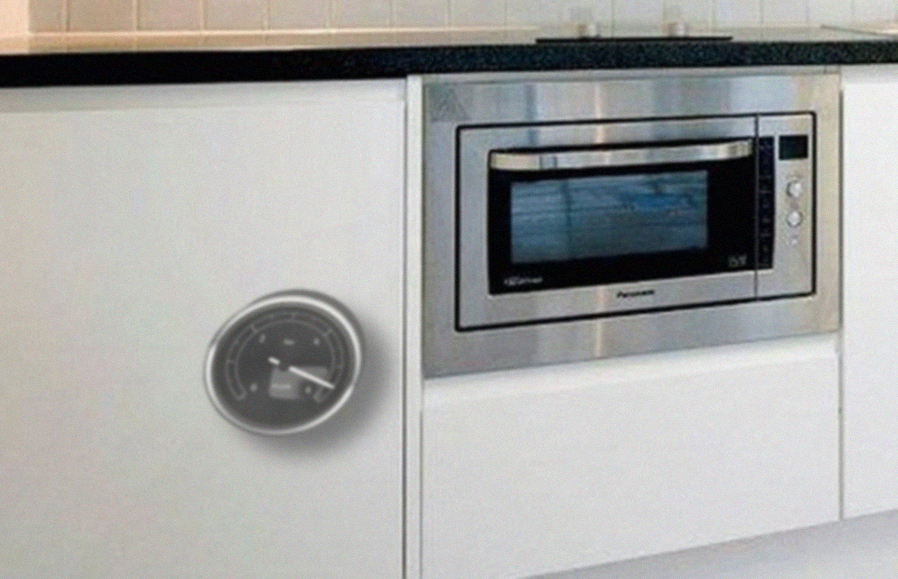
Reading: 5.5 bar
